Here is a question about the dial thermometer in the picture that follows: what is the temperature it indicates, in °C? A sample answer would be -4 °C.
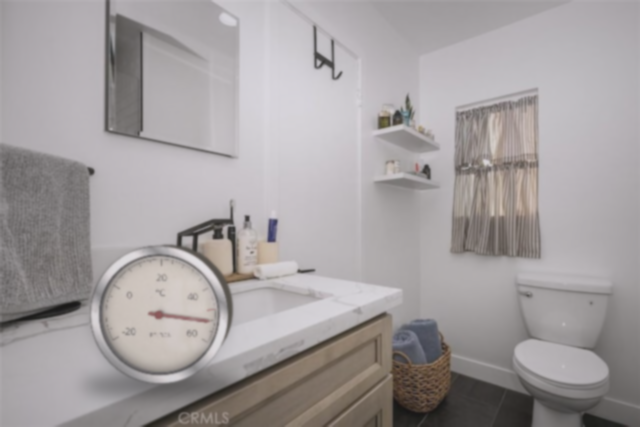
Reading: 52 °C
